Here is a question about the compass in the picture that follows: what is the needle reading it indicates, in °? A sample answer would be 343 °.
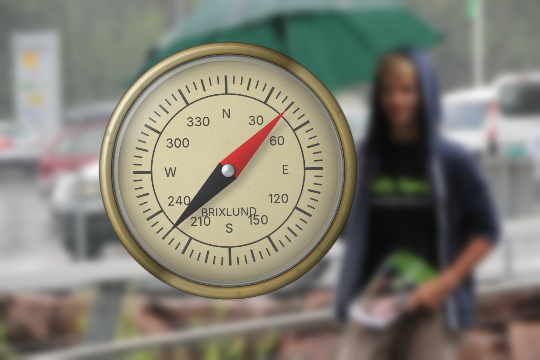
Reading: 45 °
